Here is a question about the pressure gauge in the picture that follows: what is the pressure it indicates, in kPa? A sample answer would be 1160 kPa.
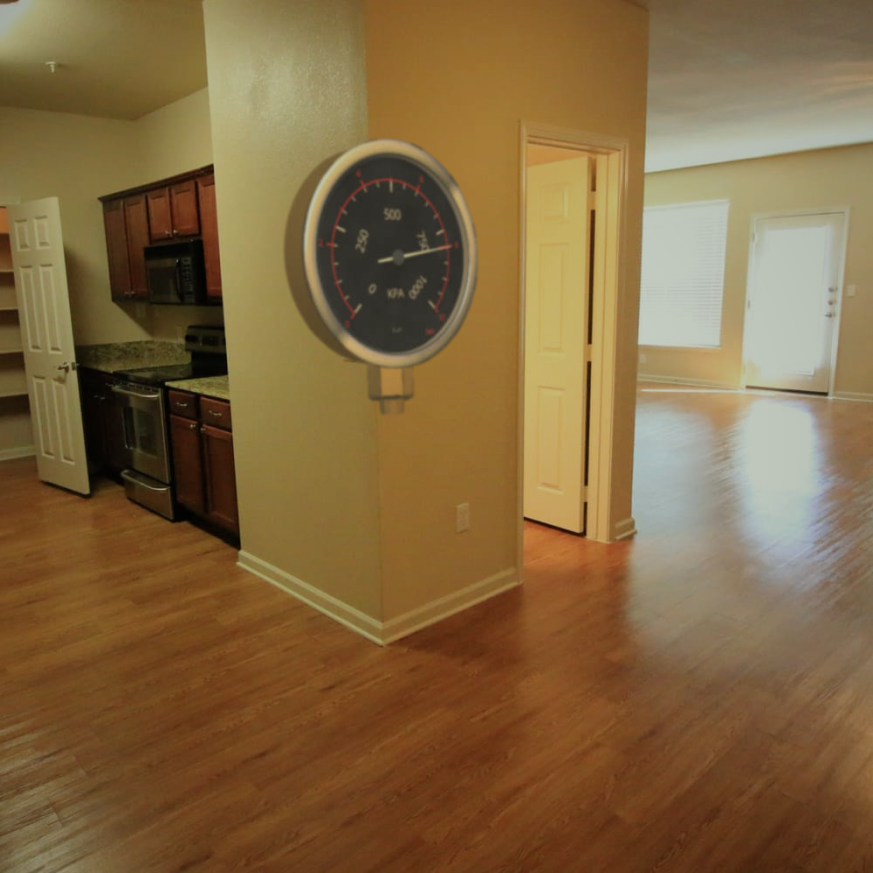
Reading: 800 kPa
